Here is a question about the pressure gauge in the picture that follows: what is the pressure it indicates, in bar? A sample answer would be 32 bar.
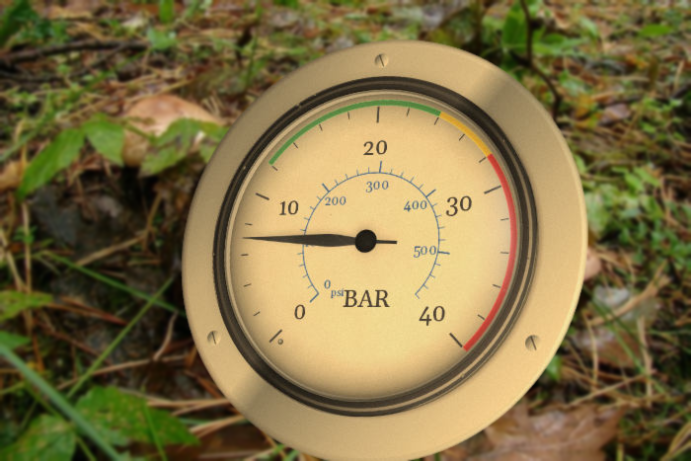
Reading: 7 bar
